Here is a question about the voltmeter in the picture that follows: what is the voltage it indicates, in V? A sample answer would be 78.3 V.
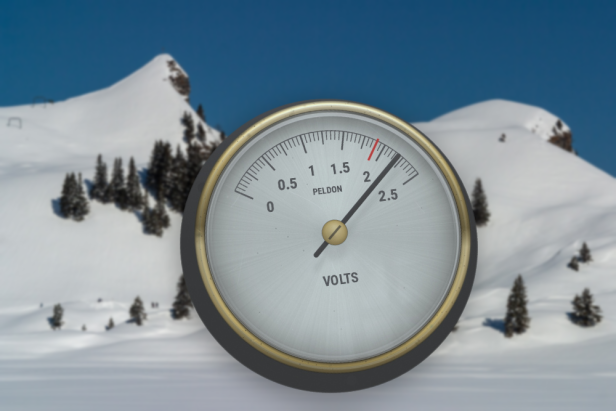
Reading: 2.2 V
